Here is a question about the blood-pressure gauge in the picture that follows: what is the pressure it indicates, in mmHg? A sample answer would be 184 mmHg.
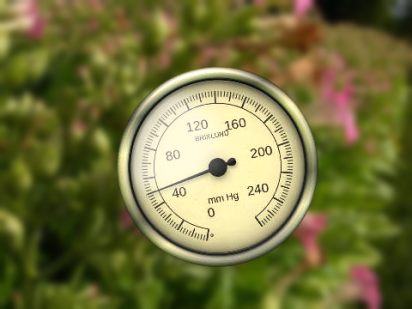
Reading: 50 mmHg
